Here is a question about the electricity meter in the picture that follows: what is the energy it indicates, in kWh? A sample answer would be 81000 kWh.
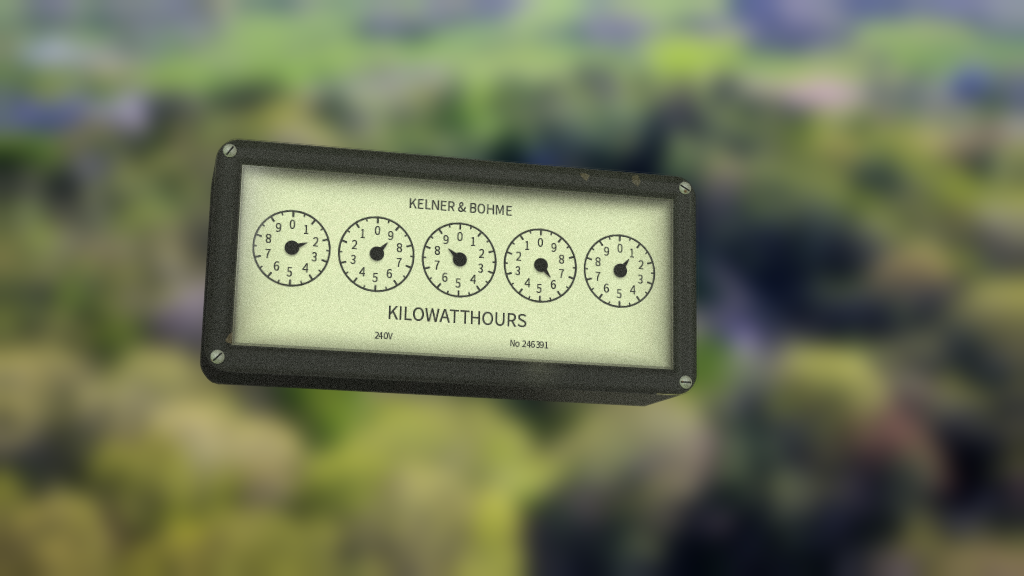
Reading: 18861 kWh
